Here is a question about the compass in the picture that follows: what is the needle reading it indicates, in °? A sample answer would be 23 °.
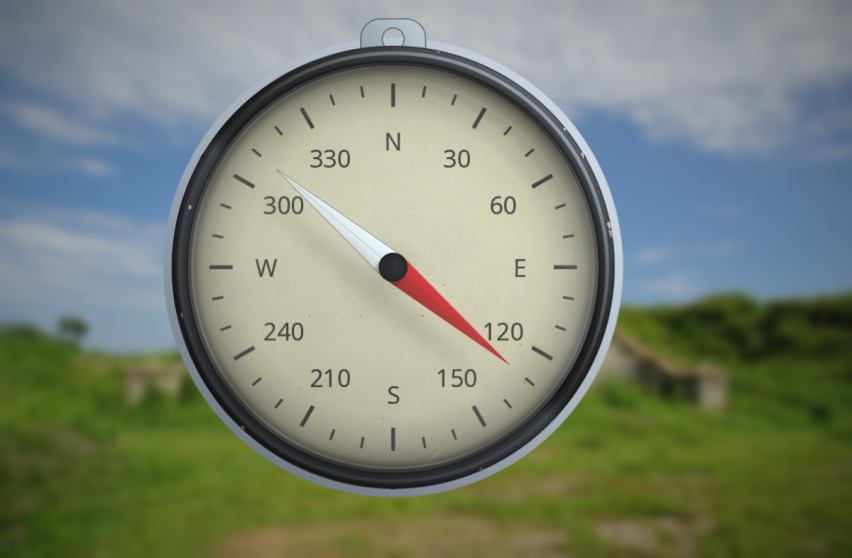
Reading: 130 °
